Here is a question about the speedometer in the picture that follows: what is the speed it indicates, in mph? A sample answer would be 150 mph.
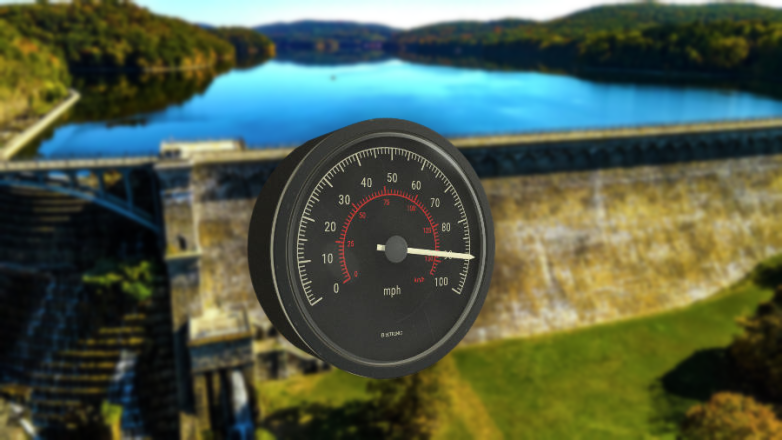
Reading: 90 mph
